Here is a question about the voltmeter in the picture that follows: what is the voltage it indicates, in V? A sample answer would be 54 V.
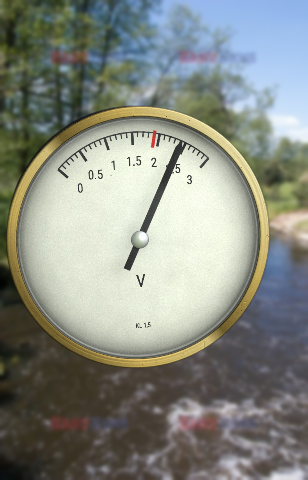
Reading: 2.4 V
